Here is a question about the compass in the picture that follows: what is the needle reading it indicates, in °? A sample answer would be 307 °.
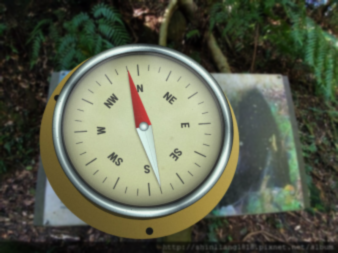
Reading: 350 °
